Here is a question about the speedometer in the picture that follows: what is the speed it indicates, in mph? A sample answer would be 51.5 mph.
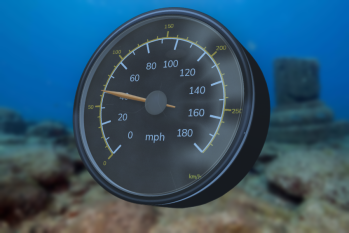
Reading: 40 mph
